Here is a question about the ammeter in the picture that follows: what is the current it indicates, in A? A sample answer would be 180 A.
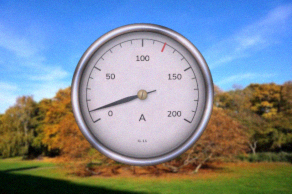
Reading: 10 A
